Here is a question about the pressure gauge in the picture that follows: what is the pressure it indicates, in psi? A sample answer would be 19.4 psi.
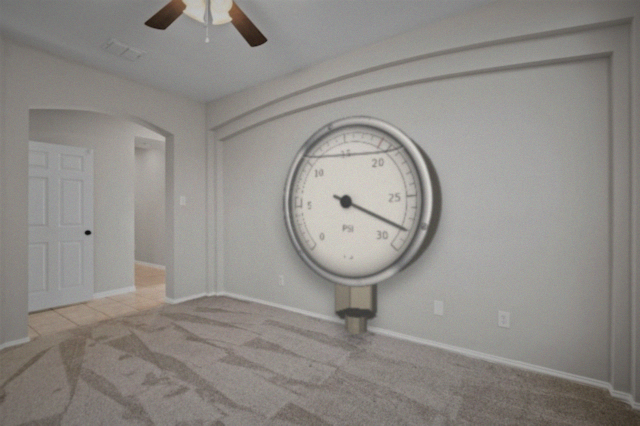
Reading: 28 psi
